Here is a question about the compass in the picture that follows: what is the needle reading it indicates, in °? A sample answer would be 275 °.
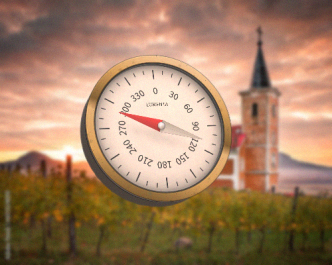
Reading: 290 °
